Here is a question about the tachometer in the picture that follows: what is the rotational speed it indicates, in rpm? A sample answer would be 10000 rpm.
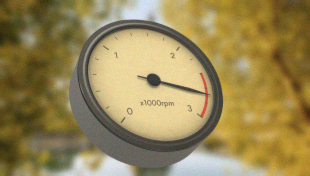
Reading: 2700 rpm
